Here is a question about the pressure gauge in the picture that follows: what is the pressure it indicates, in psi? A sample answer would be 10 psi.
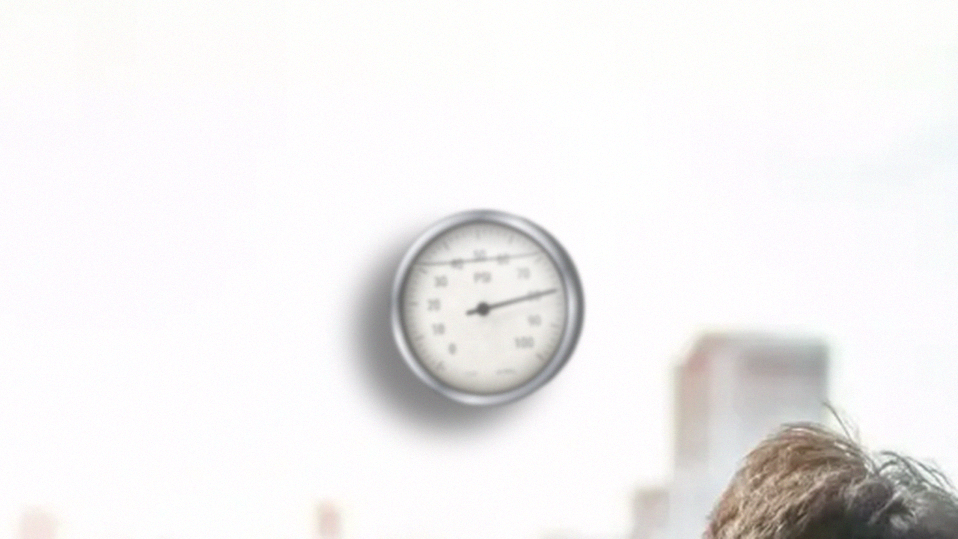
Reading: 80 psi
